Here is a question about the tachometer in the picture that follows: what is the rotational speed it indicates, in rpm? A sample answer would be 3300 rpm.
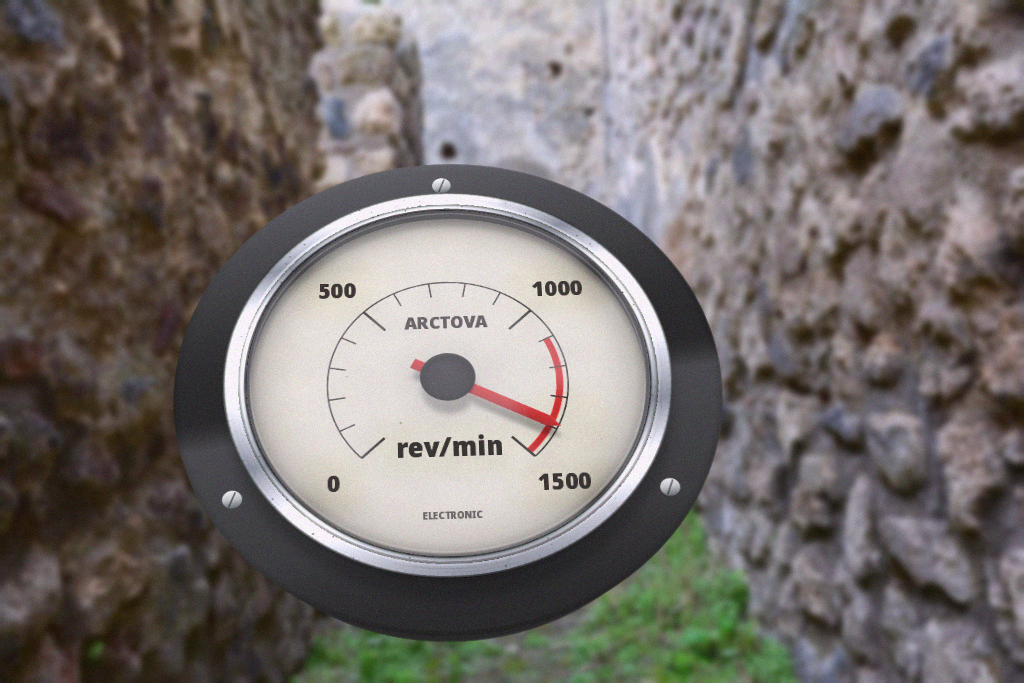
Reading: 1400 rpm
